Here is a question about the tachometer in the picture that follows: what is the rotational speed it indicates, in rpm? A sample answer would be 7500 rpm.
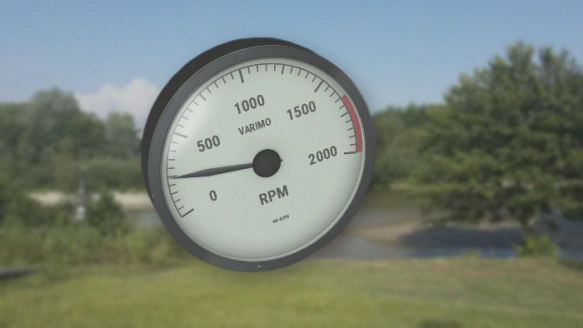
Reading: 250 rpm
